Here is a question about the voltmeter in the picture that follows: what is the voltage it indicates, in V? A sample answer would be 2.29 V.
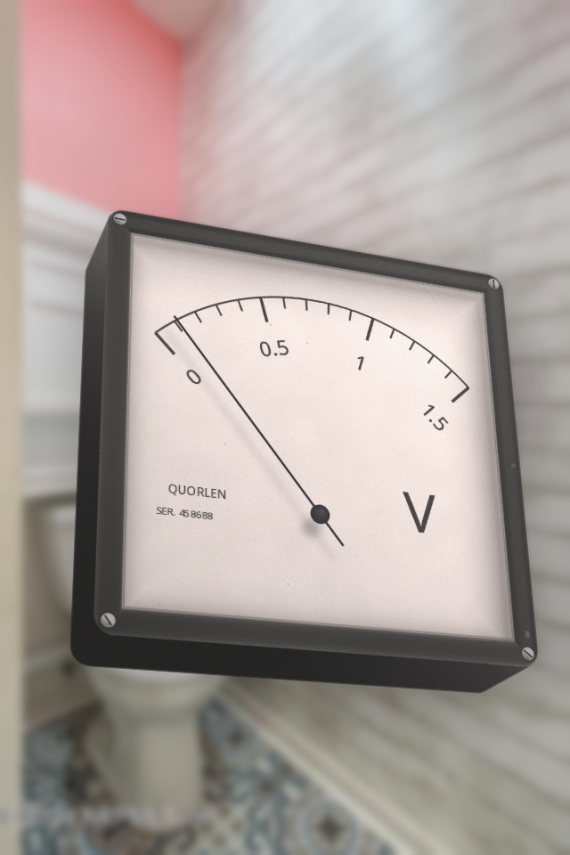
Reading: 0.1 V
